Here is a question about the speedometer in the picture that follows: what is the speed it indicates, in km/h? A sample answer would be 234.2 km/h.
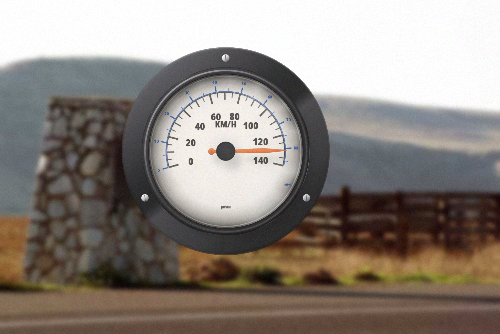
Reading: 130 km/h
